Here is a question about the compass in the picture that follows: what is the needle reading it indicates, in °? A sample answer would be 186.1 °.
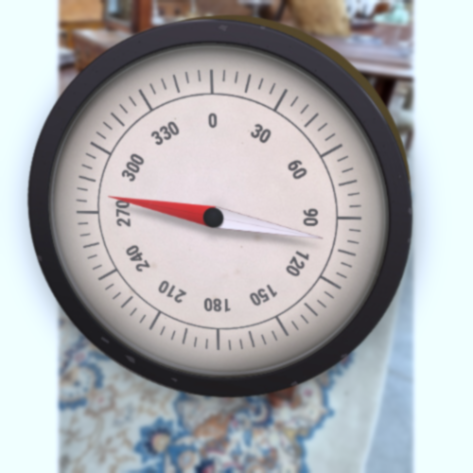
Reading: 280 °
